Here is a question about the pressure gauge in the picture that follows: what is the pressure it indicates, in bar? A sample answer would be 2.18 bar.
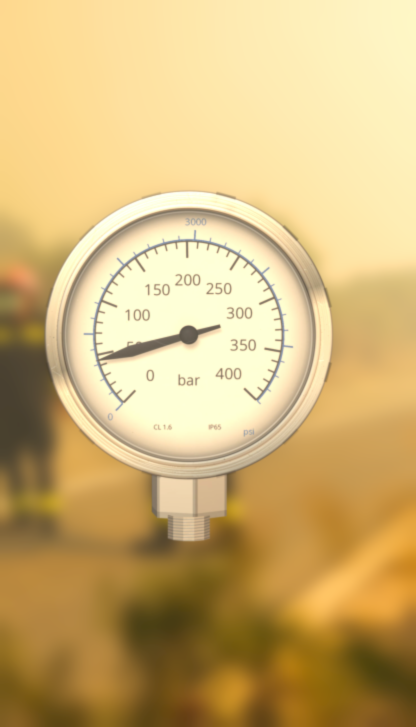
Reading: 45 bar
